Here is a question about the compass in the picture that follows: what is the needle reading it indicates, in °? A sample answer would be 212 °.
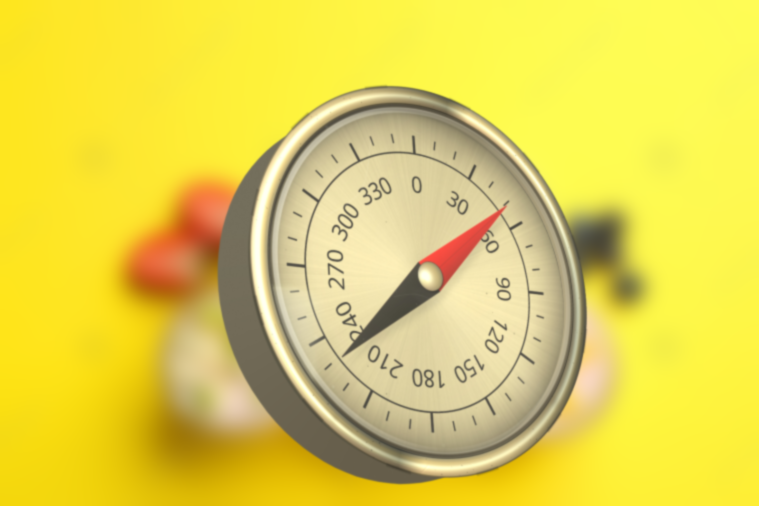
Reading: 50 °
